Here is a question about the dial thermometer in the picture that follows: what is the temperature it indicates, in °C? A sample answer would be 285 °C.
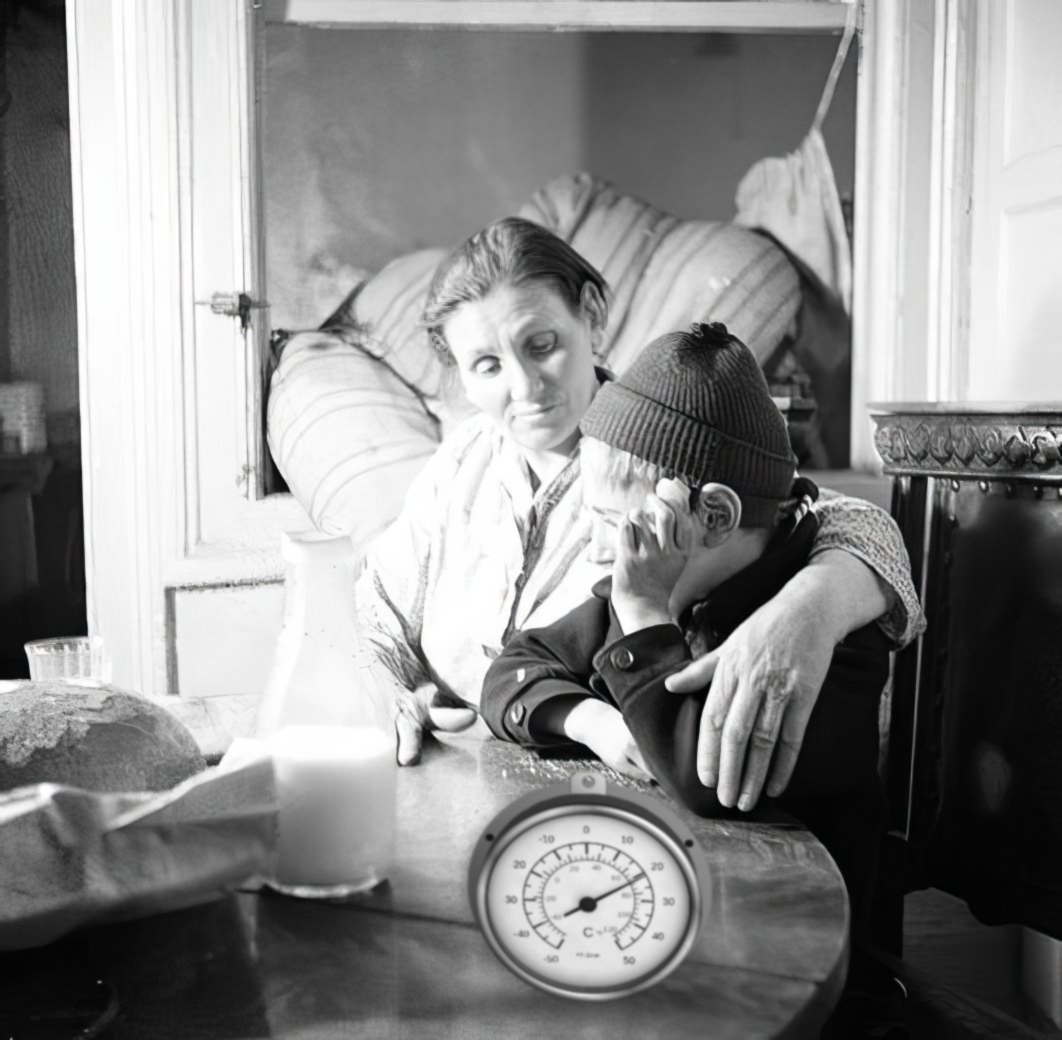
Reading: 20 °C
